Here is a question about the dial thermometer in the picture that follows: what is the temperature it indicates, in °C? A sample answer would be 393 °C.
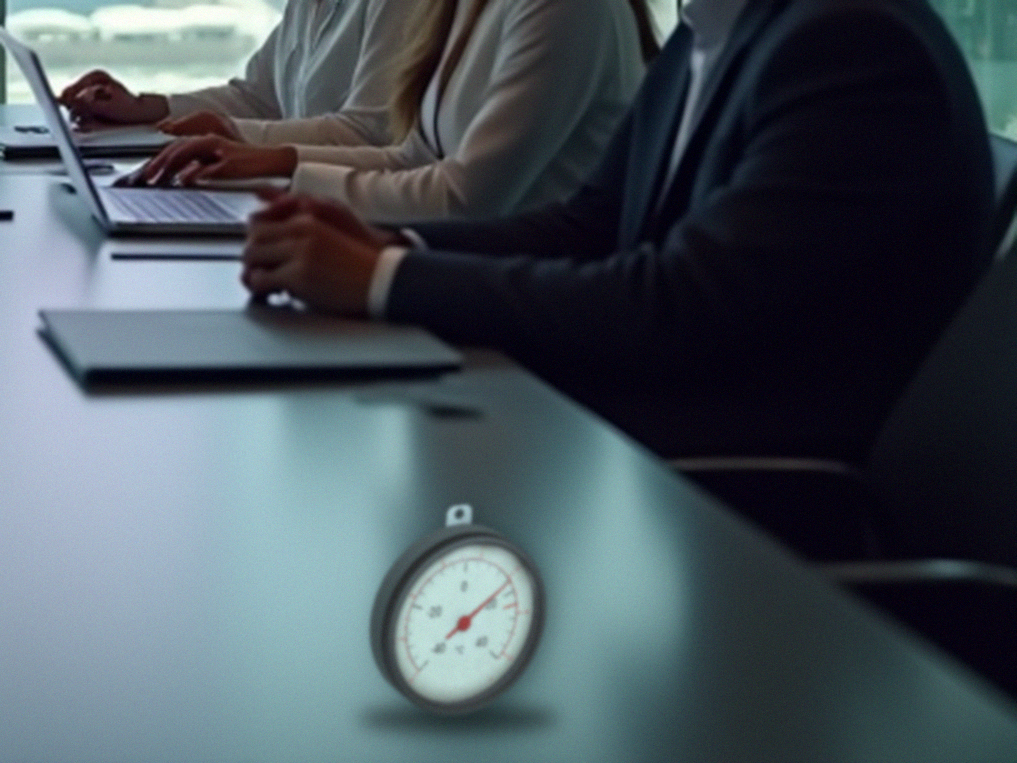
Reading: 16 °C
